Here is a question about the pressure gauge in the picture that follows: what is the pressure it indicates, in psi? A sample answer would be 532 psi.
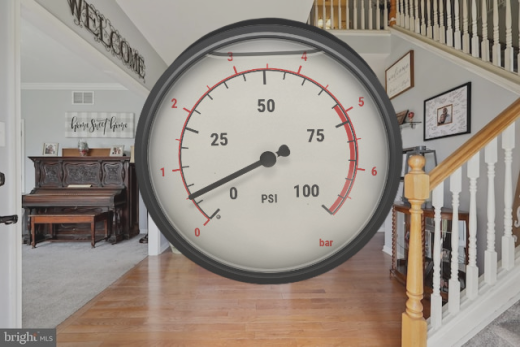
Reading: 7.5 psi
